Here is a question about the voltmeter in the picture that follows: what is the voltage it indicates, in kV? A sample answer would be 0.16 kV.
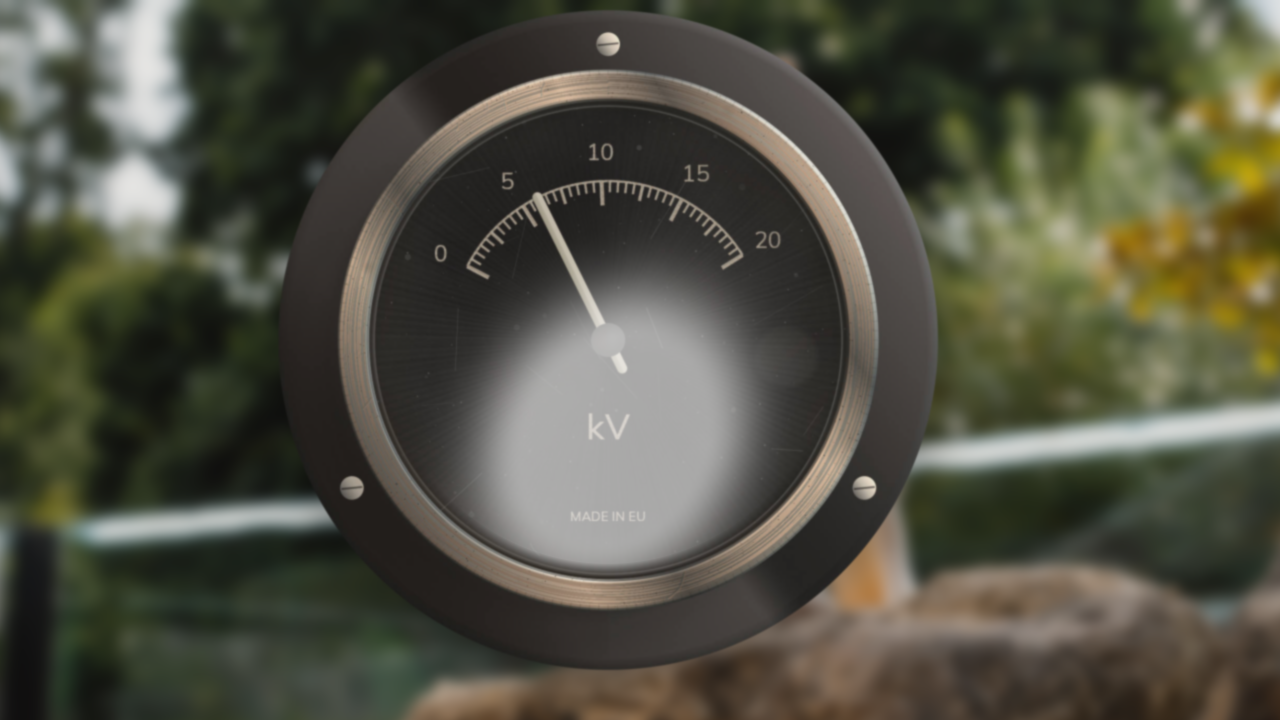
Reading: 6 kV
